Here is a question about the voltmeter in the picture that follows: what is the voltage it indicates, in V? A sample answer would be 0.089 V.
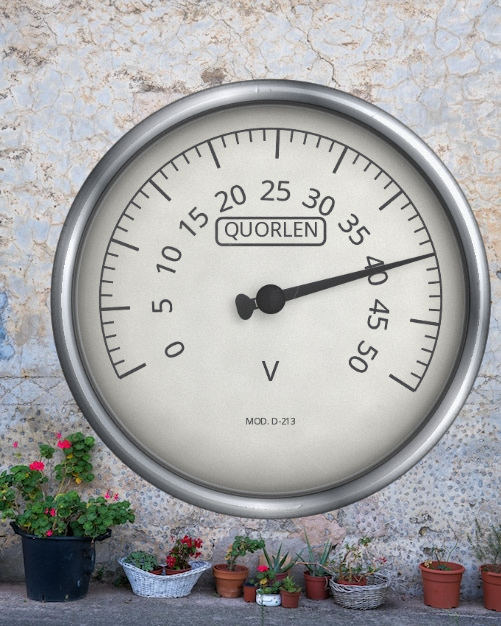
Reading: 40 V
